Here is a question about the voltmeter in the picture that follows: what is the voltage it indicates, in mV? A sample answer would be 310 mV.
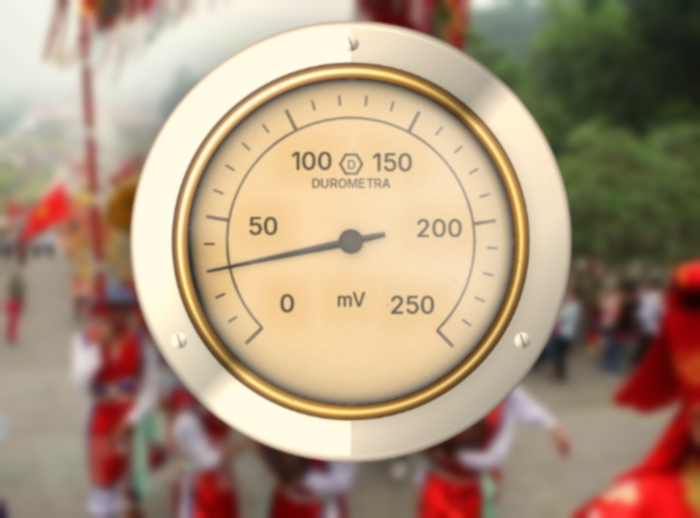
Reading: 30 mV
